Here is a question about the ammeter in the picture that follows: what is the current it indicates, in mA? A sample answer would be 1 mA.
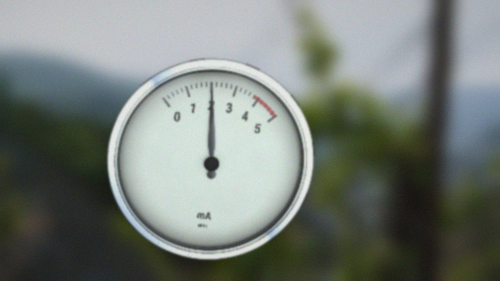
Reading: 2 mA
